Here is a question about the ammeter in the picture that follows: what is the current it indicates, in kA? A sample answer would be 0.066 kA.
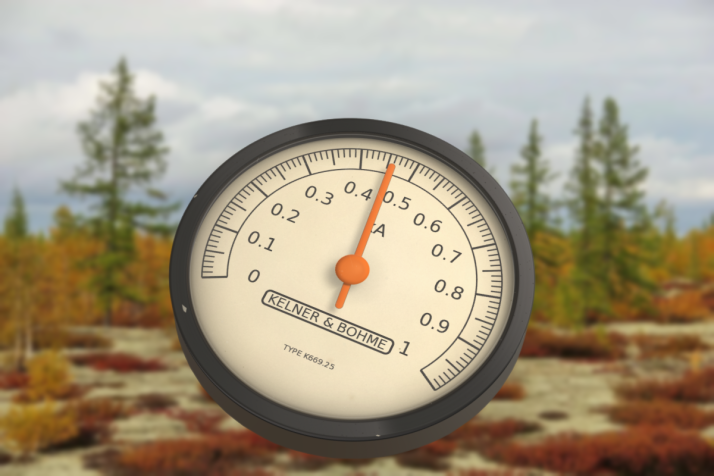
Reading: 0.46 kA
